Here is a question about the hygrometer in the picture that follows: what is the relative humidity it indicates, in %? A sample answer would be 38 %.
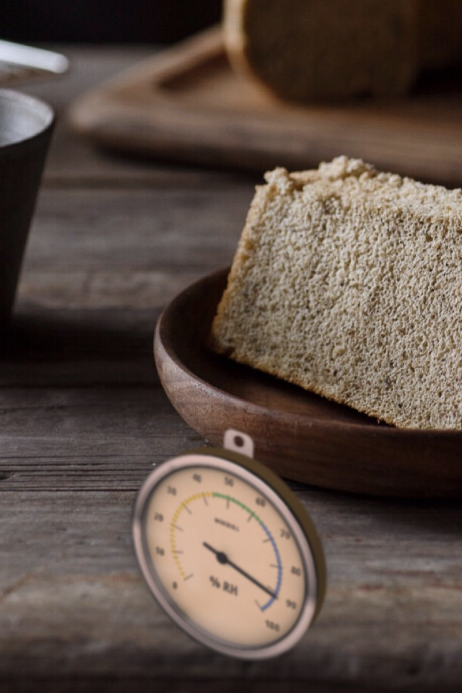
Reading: 90 %
